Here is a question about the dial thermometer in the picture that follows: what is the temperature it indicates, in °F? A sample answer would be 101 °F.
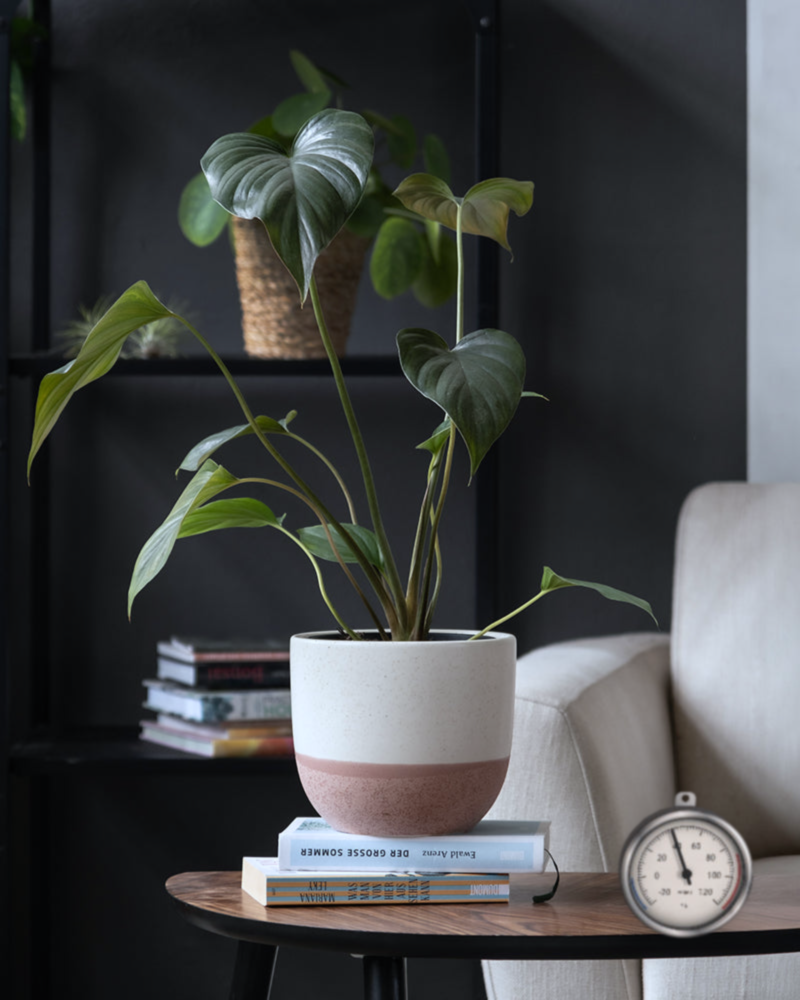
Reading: 40 °F
